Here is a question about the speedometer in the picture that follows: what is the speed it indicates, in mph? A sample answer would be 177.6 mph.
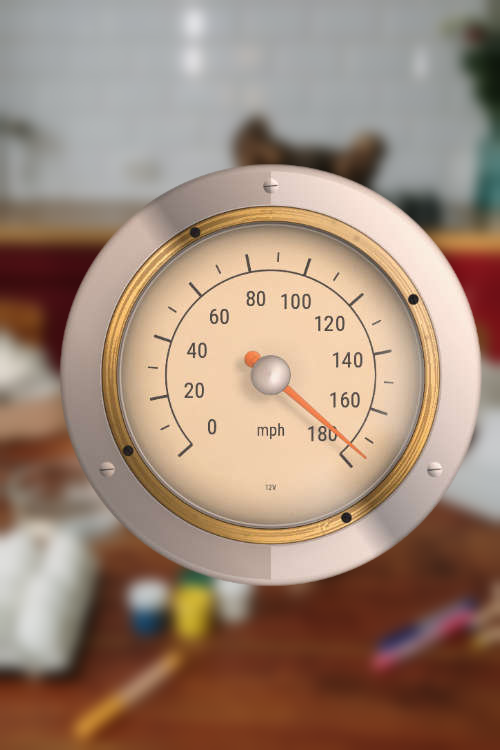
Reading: 175 mph
